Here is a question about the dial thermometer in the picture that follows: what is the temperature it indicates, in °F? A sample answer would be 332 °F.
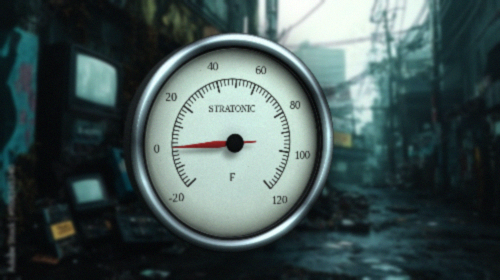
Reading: 0 °F
